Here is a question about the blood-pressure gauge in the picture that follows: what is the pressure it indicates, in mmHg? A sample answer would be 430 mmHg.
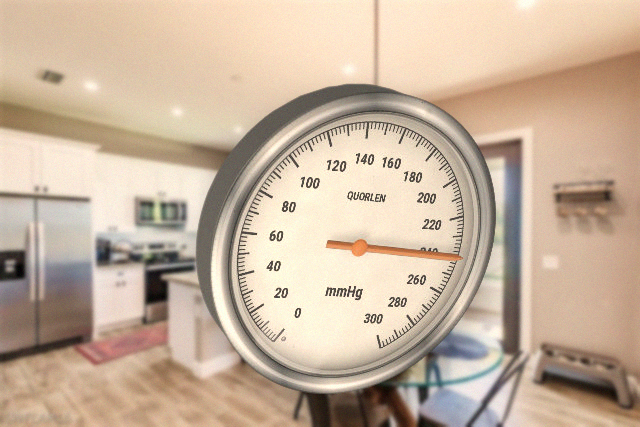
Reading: 240 mmHg
